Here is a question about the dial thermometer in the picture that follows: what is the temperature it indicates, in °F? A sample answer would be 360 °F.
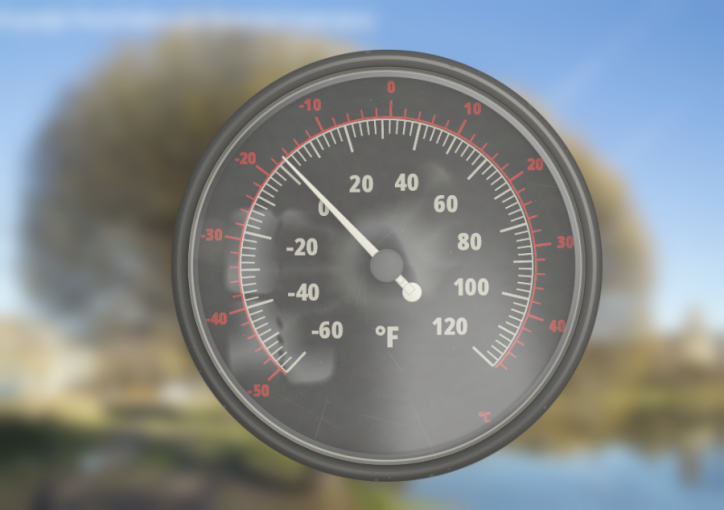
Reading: 2 °F
